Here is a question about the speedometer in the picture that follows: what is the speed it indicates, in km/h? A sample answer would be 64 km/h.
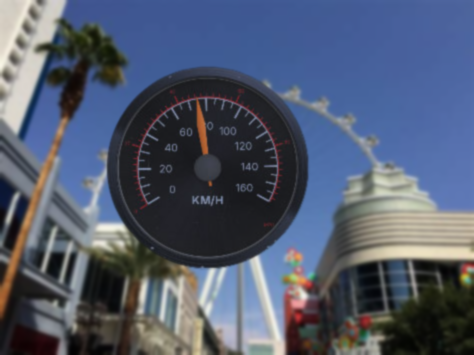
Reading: 75 km/h
